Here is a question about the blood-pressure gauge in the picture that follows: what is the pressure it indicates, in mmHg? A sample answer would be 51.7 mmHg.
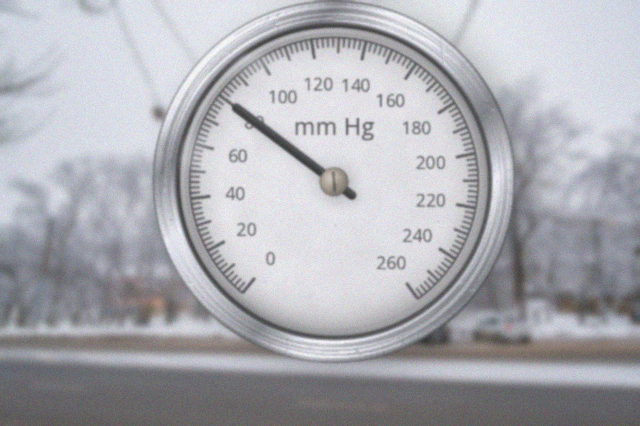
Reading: 80 mmHg
